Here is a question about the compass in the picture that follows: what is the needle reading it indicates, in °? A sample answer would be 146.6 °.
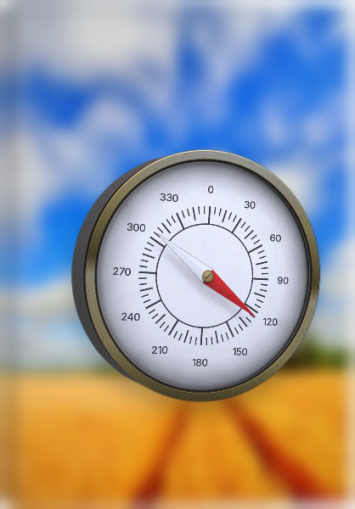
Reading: 125 °
